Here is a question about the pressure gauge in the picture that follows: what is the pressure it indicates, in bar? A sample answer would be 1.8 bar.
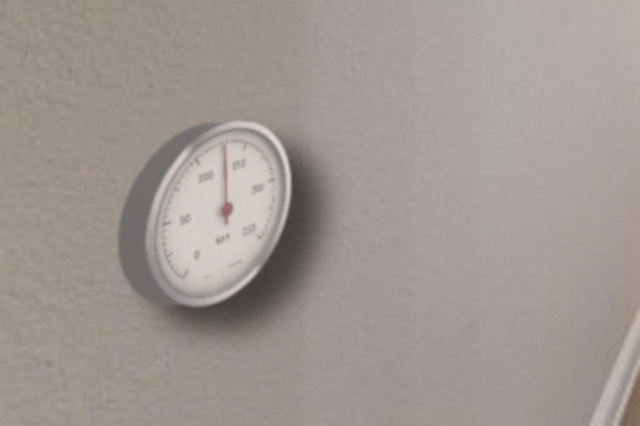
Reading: 125 bar
